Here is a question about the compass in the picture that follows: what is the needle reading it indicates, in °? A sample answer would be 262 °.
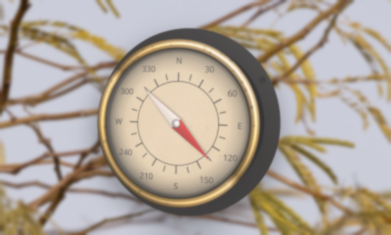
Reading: 135 °
